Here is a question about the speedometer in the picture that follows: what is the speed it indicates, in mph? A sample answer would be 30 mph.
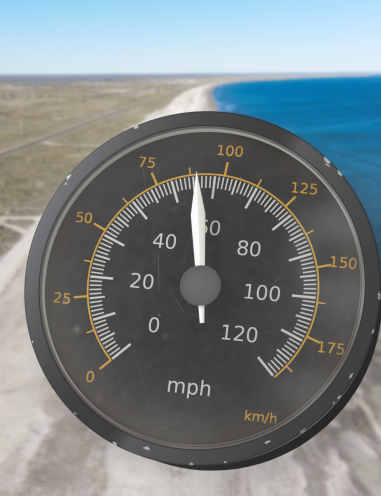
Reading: 56 mph
